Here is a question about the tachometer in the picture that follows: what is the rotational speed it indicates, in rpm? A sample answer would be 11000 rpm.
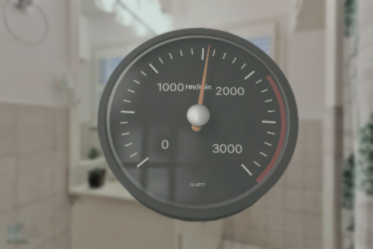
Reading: 1550 rpm
